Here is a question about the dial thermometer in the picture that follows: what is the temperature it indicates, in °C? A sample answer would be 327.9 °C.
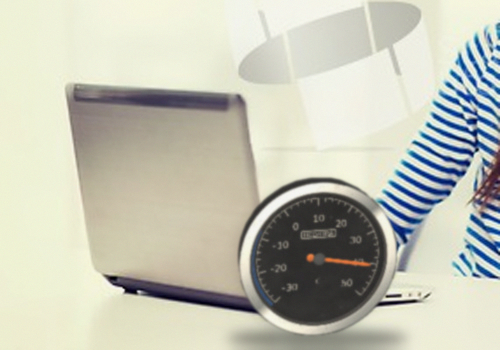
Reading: 40 °C
